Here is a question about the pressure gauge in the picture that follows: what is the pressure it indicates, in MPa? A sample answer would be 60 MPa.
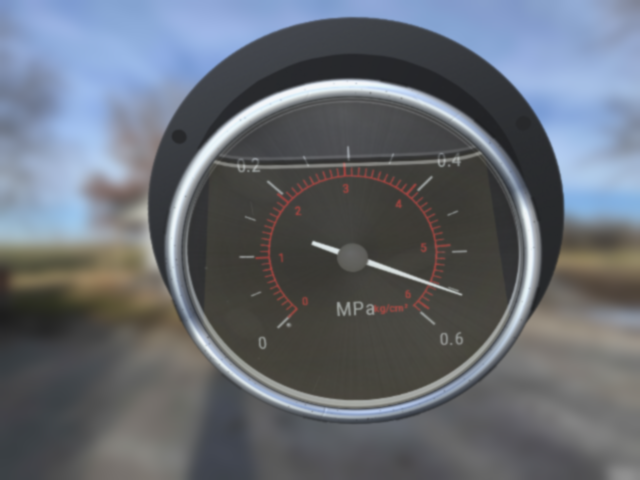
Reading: 0.55 MPa
